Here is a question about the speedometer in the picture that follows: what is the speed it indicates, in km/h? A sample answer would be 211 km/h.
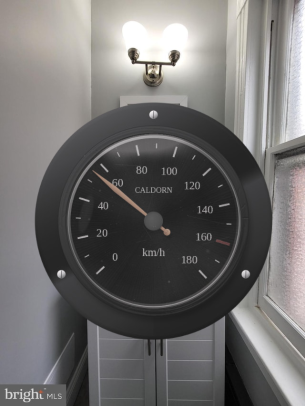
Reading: 55 km/h
